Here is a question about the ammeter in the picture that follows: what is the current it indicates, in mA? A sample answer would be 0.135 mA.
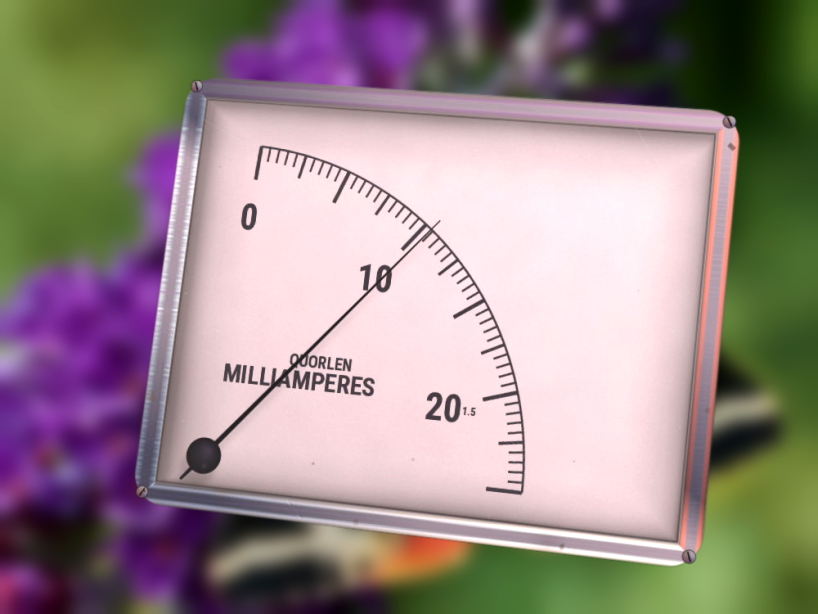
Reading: 10.5 mA
